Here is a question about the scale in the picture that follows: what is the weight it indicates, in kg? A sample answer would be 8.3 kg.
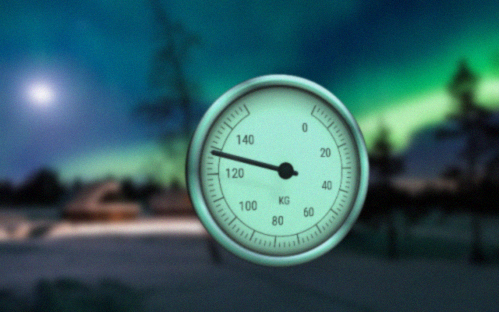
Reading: 128 kg
